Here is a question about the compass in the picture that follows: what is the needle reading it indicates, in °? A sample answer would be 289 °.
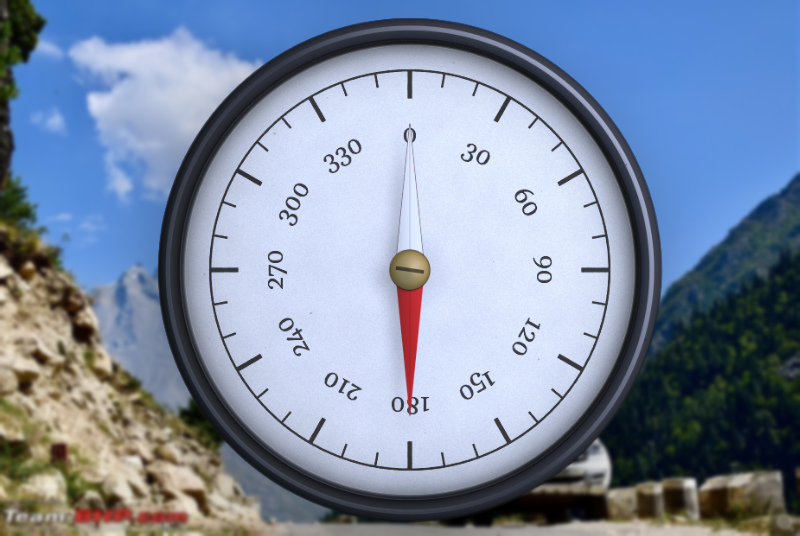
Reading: 180 °
